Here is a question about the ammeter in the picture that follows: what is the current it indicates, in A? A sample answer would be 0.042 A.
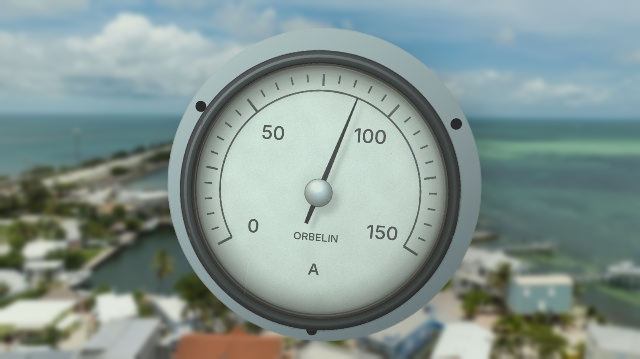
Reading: 87.5 A
